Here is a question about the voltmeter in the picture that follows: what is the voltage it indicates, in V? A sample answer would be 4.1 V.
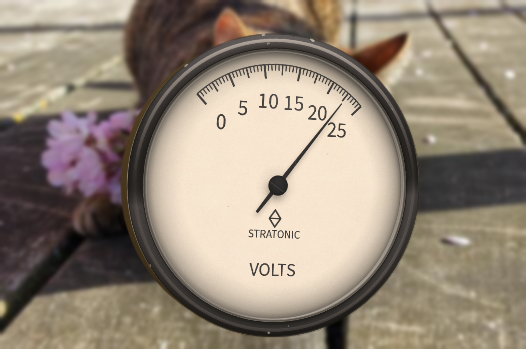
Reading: 22.5 V
